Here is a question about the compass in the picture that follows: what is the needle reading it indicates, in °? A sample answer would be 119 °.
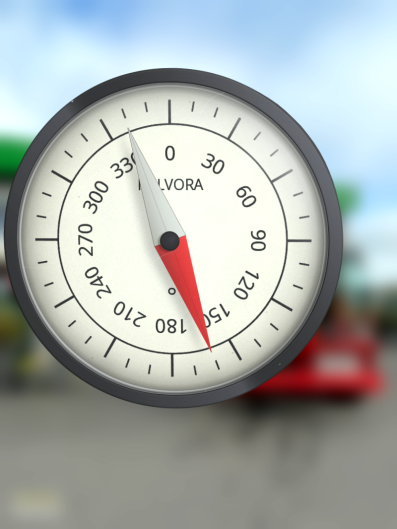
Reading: 160 °
